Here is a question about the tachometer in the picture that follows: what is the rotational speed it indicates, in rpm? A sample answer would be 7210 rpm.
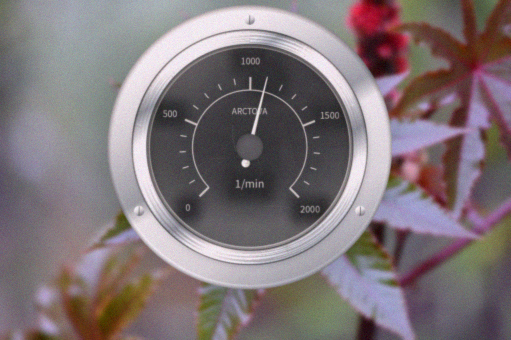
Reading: 1100 rpm
